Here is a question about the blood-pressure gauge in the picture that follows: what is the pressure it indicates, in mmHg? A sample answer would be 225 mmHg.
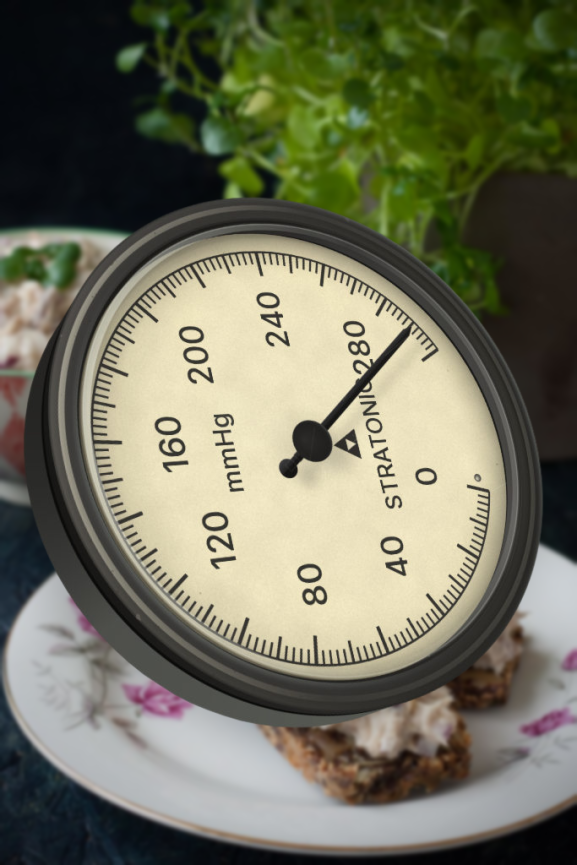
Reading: 290 mmHg
